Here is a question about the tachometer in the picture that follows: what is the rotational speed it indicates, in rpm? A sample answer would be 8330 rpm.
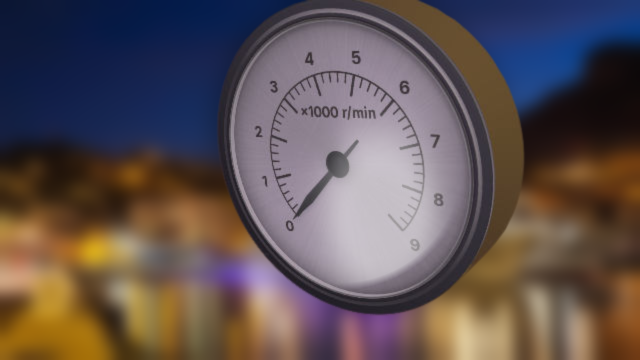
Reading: 0 rpm
